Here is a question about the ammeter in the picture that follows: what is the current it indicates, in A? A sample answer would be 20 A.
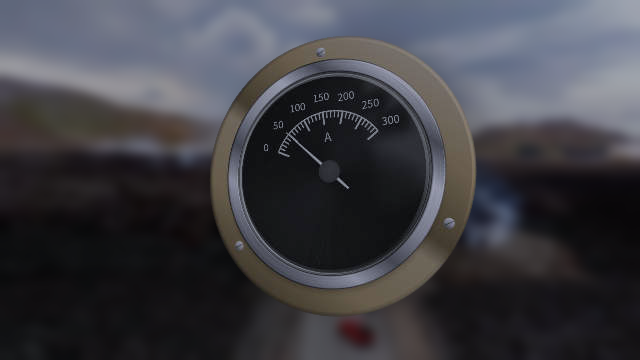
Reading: 50 A
